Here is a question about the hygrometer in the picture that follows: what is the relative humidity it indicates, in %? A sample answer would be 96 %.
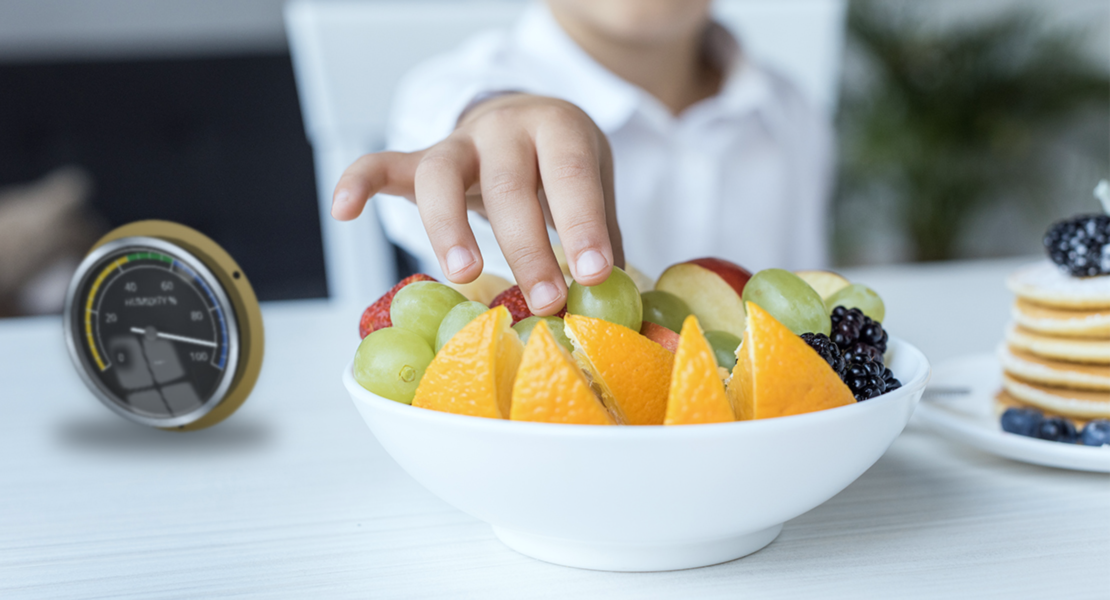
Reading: 92 %
